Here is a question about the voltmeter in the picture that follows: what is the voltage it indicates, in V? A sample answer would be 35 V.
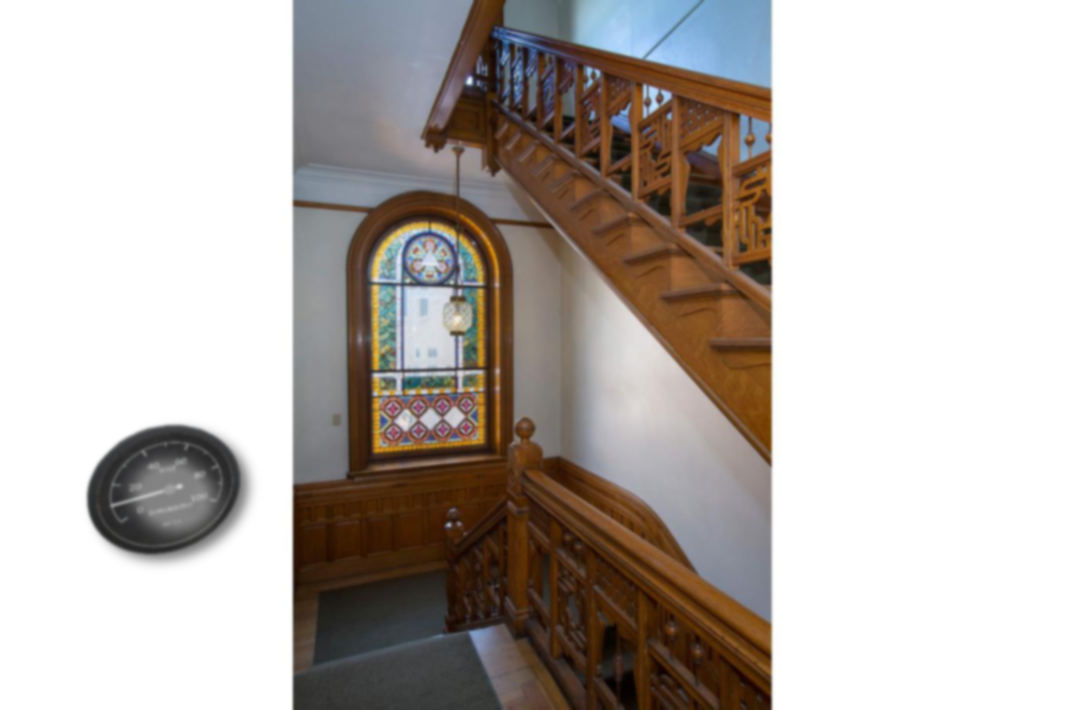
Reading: 10 V
